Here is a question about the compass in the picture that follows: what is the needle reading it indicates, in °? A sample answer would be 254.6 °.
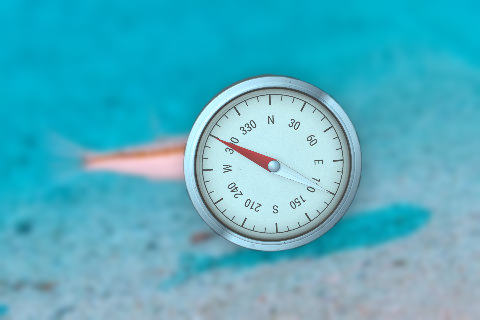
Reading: 300 °
